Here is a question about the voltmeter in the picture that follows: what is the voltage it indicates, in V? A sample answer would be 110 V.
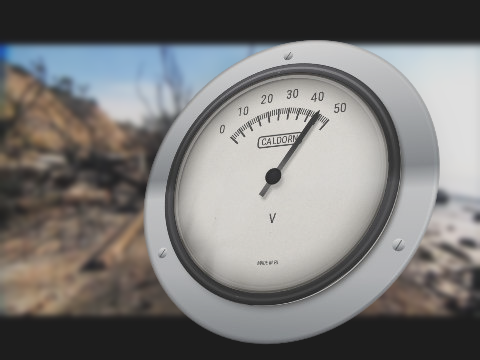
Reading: 45 V
